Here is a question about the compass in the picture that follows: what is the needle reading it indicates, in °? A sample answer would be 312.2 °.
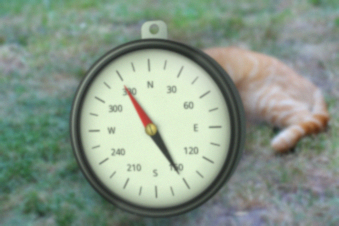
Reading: 330 °
